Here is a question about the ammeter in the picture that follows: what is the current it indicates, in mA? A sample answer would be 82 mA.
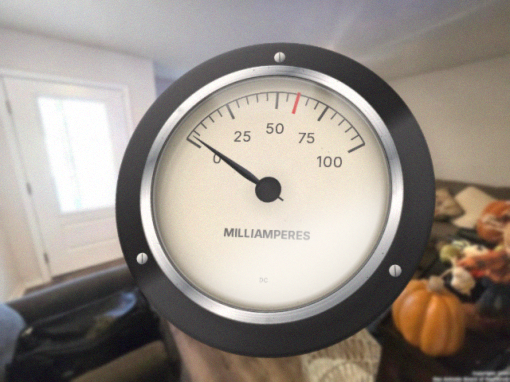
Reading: 2.5 mA
